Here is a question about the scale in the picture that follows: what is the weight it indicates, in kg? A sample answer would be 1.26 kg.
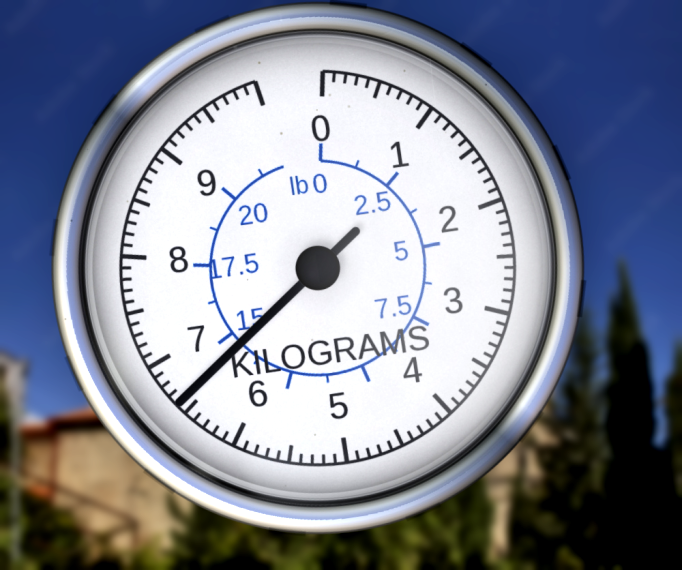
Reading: 6.6 kg
